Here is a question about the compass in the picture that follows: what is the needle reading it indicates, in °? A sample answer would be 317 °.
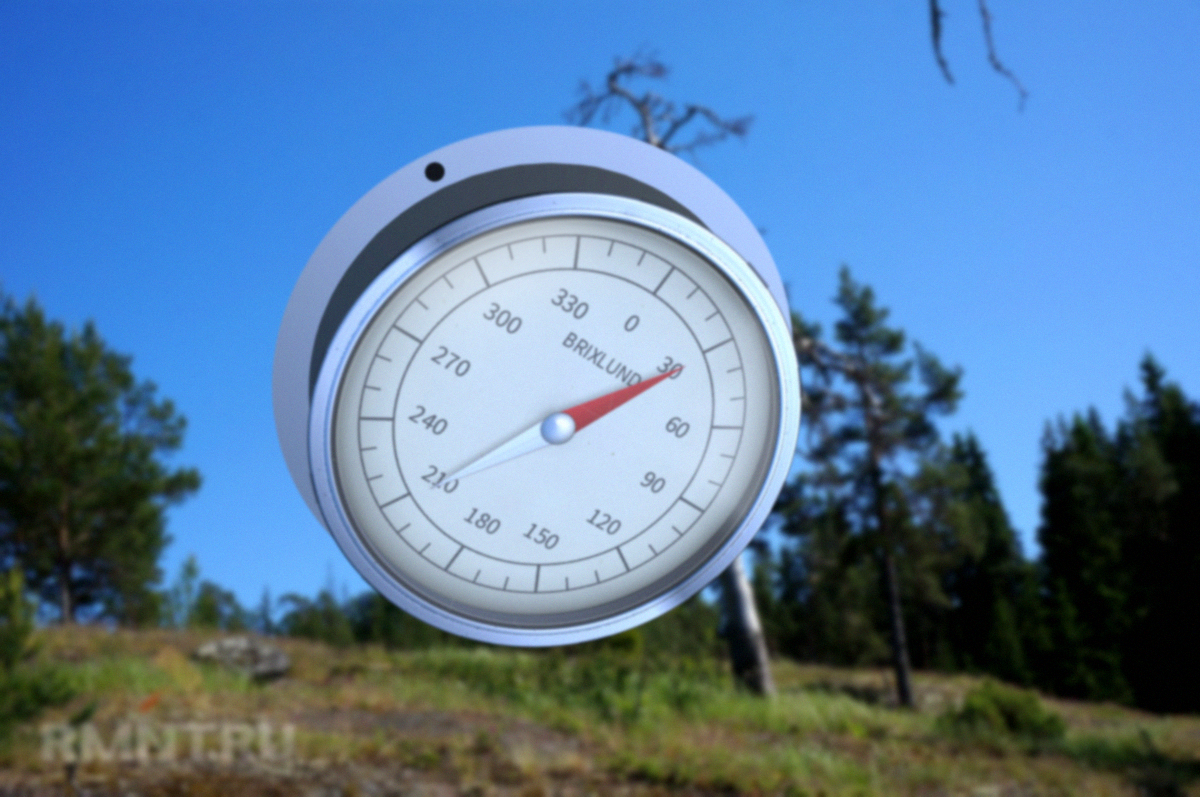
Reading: 30 °
